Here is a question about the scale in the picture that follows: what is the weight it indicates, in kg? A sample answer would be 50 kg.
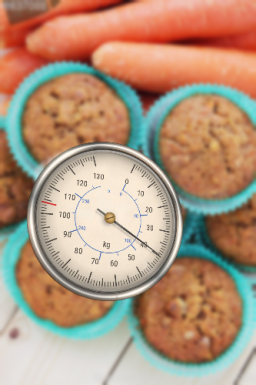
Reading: 40 kg
